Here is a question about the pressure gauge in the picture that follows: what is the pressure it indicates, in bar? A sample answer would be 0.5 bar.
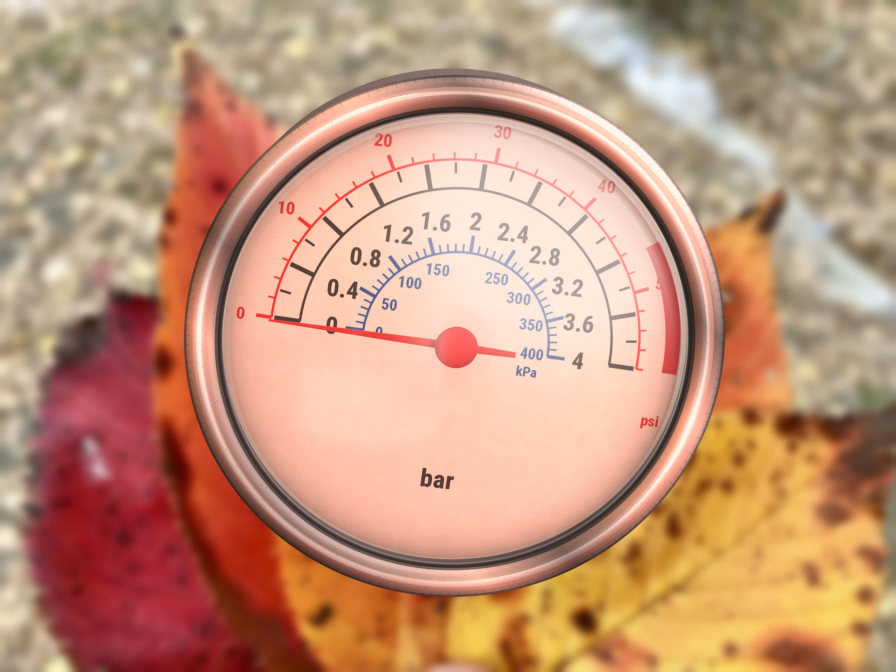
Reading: 0 bar
